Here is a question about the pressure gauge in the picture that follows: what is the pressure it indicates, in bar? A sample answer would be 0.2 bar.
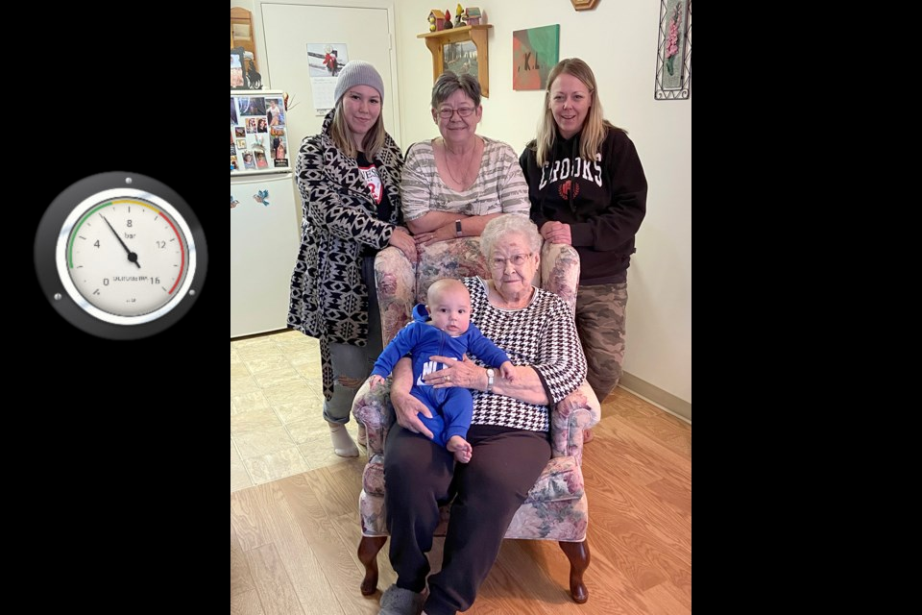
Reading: 6 bar
